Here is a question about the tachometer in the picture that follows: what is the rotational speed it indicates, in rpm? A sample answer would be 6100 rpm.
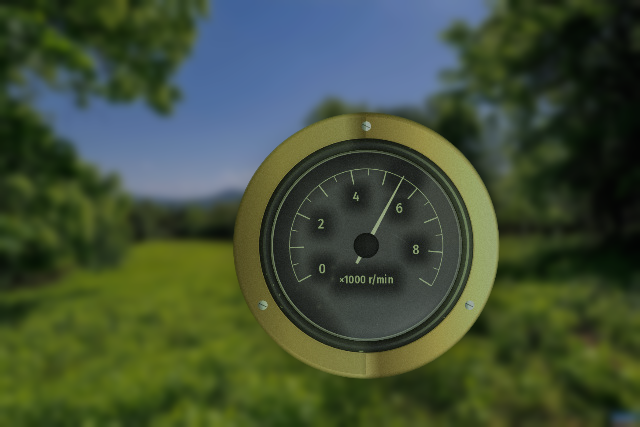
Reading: 5500 rpm
